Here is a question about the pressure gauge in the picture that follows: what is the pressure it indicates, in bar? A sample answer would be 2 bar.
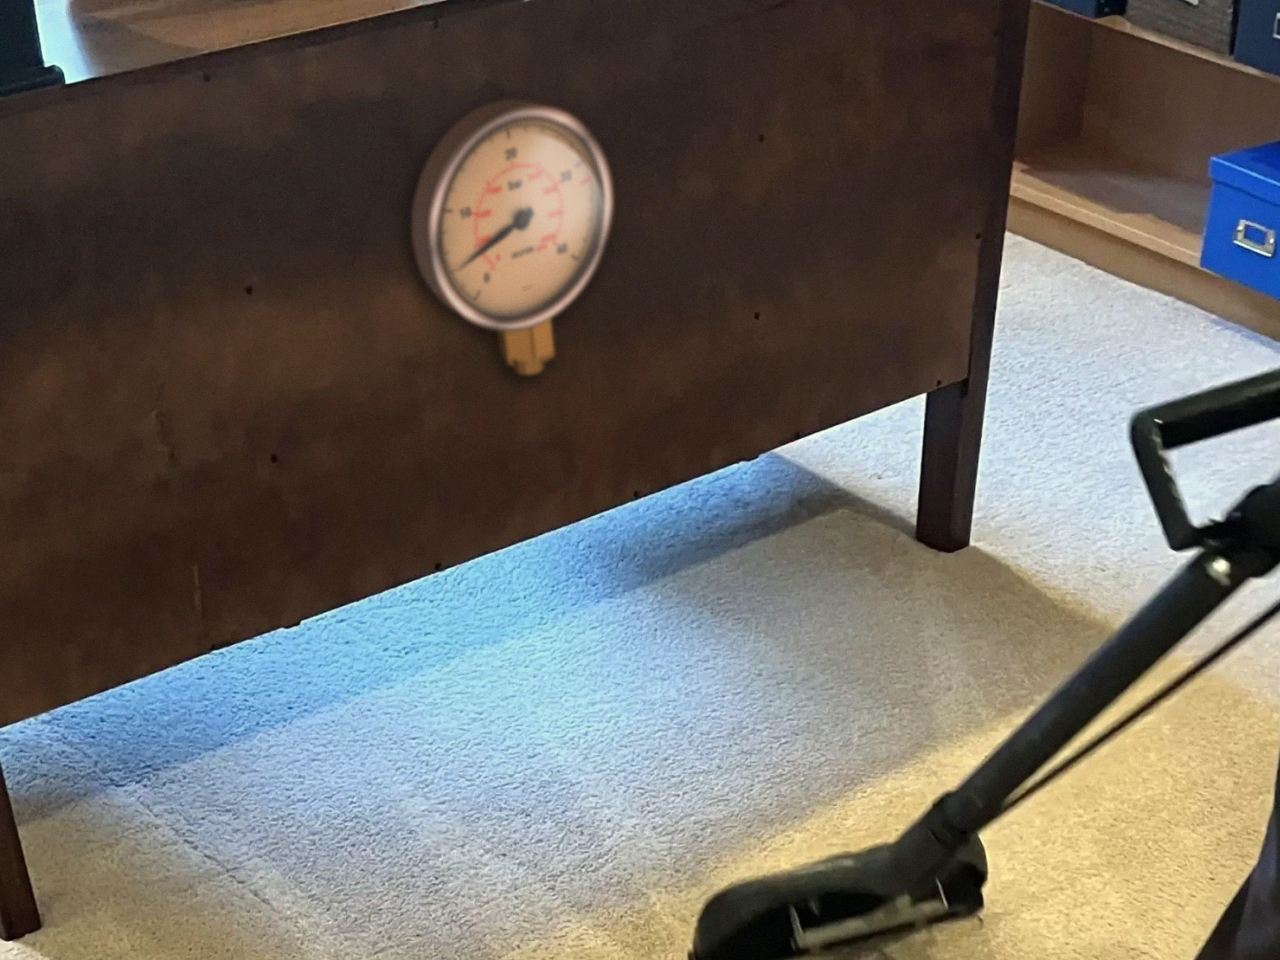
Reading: 4 bar
